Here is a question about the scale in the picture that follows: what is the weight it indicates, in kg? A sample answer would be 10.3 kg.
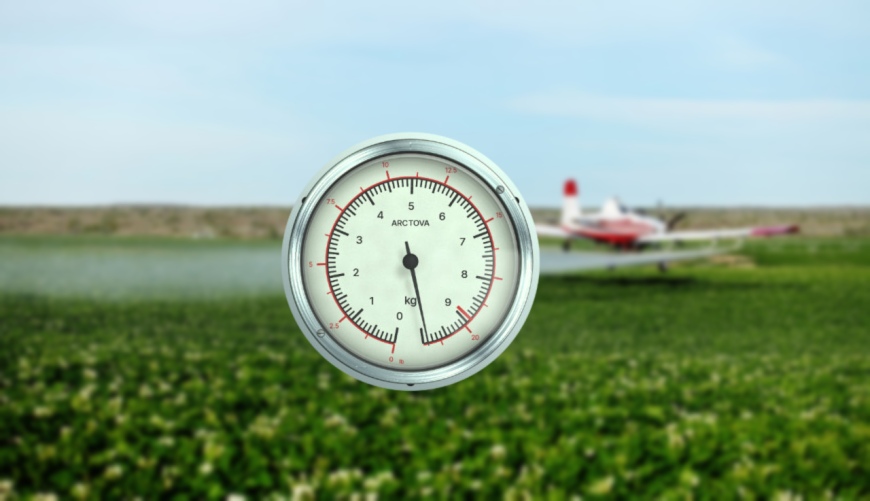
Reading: 9.9 kg
